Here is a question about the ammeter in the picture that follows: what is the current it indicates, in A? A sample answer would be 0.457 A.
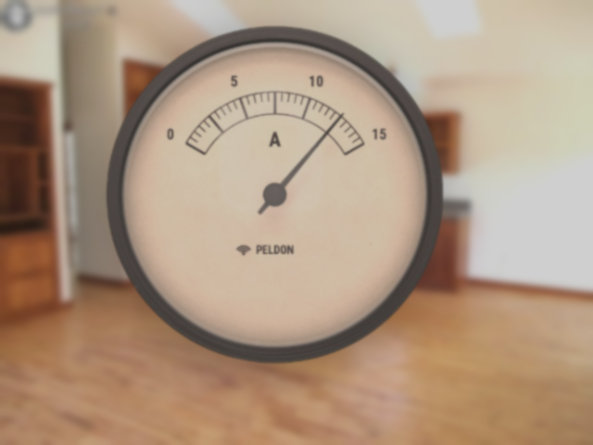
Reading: 12.5 A
